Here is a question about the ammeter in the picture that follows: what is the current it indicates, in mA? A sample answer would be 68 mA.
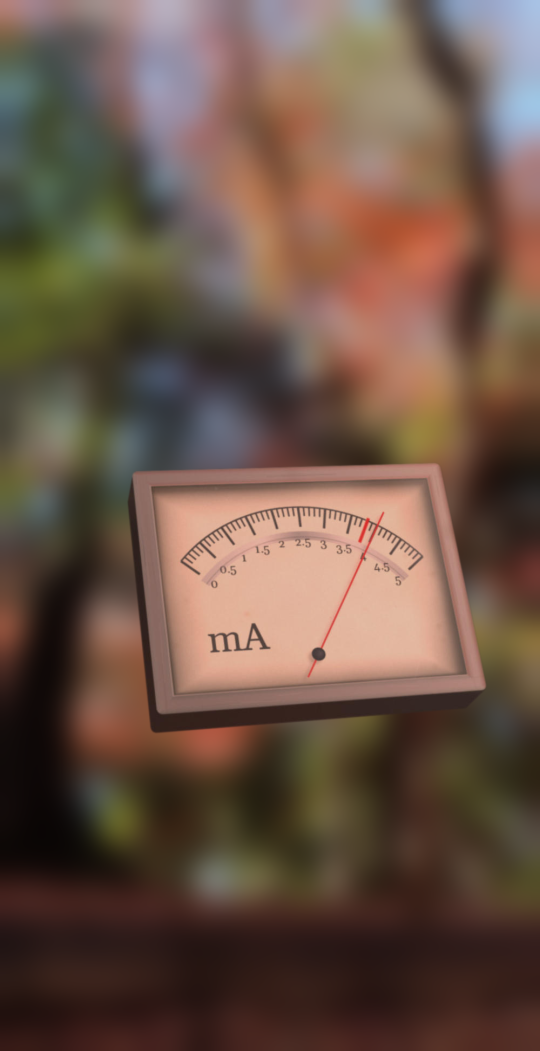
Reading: 4 mA
